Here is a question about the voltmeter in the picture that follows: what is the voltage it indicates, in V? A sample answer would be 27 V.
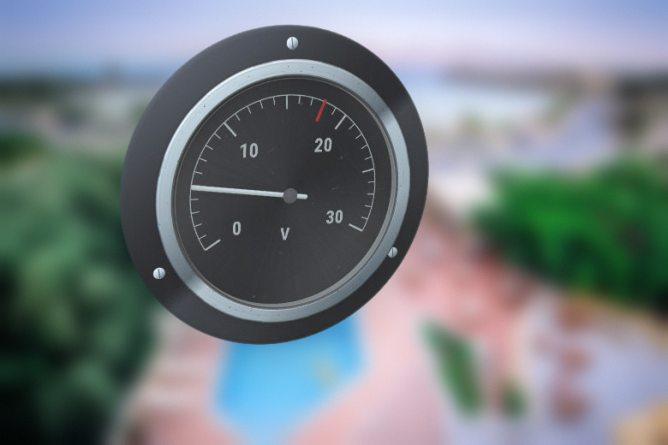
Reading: 5 V
